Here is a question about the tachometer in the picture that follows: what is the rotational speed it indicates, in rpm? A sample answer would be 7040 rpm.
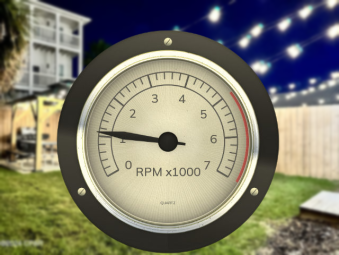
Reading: 1100 rpm
